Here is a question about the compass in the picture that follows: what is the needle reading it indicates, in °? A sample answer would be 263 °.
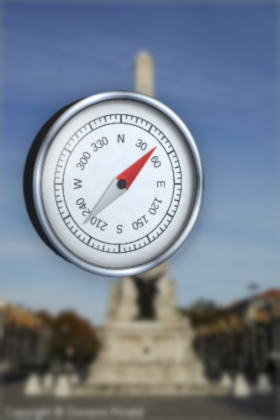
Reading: 45 °
